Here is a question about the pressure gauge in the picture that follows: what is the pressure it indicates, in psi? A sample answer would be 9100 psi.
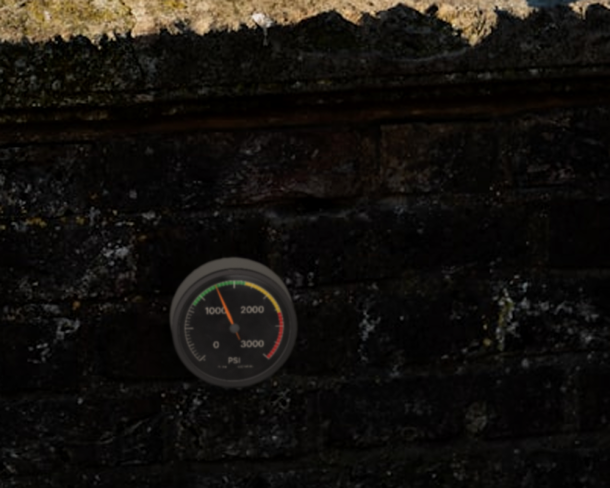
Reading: 1250 psi
